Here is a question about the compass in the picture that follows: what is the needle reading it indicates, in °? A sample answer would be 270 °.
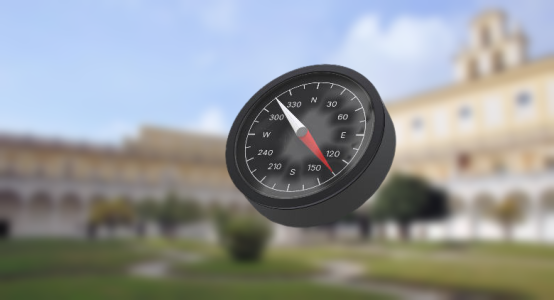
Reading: 135 °
